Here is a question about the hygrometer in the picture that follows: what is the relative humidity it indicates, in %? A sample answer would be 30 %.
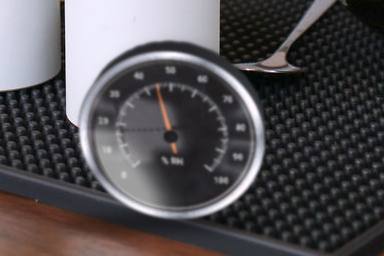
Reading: 45 %
